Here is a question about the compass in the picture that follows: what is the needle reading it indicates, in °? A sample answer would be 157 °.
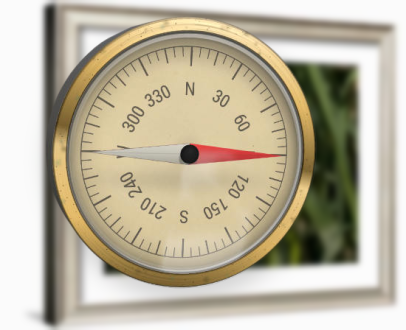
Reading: 90 °
